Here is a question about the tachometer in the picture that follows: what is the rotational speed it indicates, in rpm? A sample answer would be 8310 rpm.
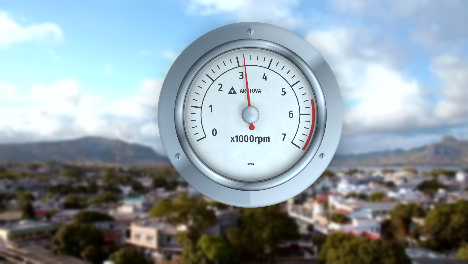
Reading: 3200 rpm
